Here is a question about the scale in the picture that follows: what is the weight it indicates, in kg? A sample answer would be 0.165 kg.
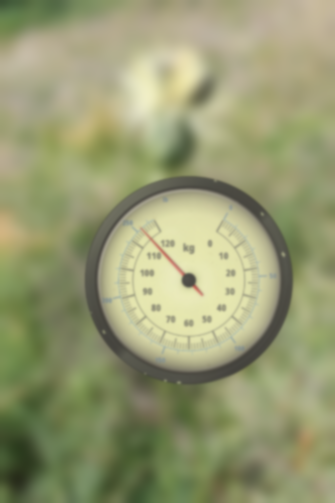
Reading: 115 kg
